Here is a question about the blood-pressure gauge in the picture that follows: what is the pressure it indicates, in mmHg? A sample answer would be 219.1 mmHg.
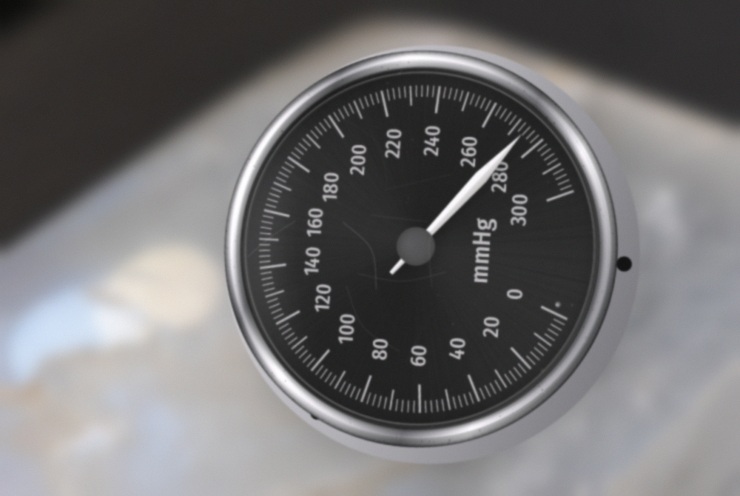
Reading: 274 mmHg
